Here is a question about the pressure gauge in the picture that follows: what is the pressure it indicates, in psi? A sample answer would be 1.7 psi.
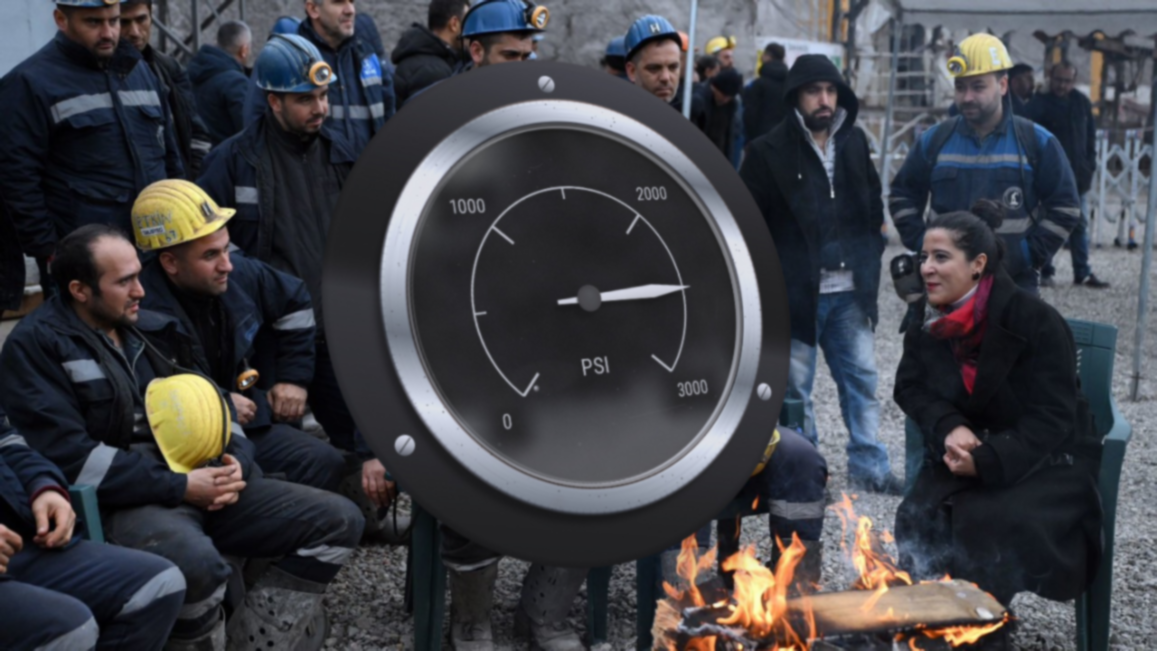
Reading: 2500 psi
